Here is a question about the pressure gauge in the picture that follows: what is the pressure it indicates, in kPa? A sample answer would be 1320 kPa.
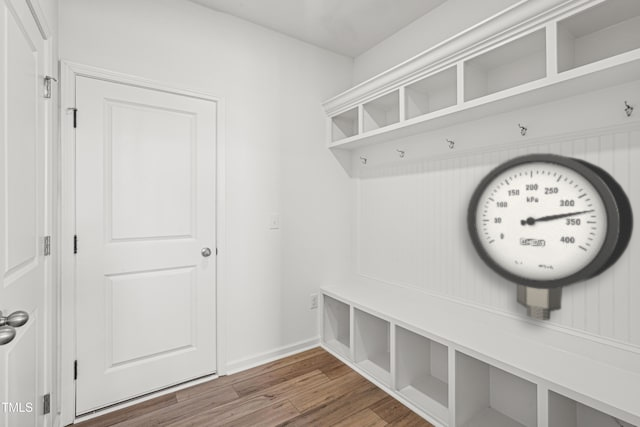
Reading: 330 kPa
